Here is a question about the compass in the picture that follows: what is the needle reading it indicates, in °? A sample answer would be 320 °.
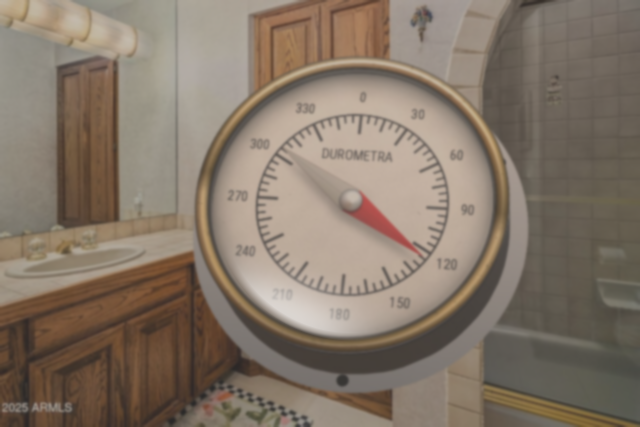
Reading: 125 °
